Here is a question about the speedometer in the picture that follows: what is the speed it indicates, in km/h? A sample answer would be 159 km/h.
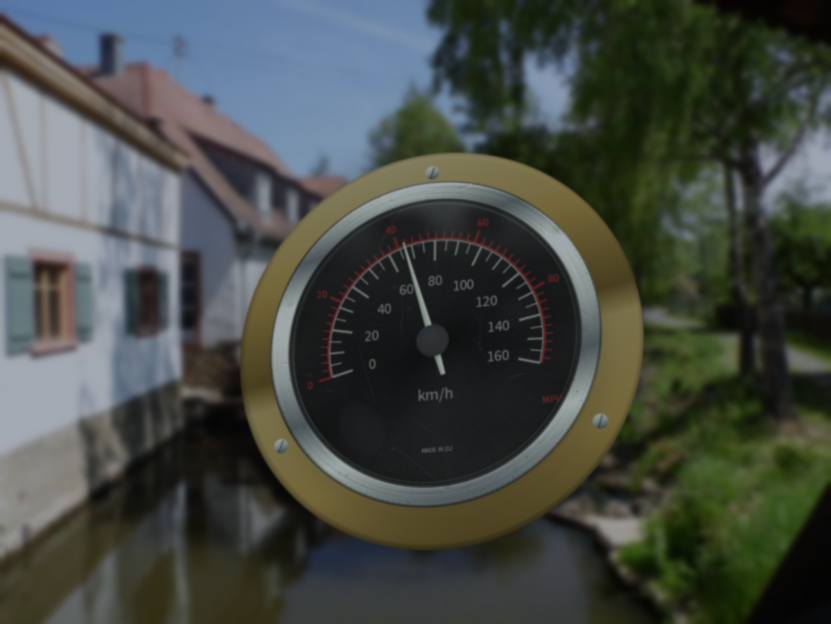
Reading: 67.5 km/h
